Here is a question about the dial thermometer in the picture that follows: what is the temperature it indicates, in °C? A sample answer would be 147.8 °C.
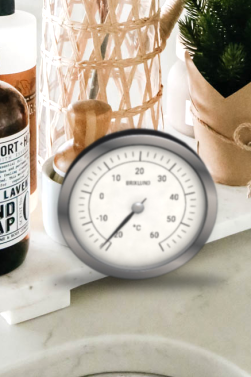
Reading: -18 °C
